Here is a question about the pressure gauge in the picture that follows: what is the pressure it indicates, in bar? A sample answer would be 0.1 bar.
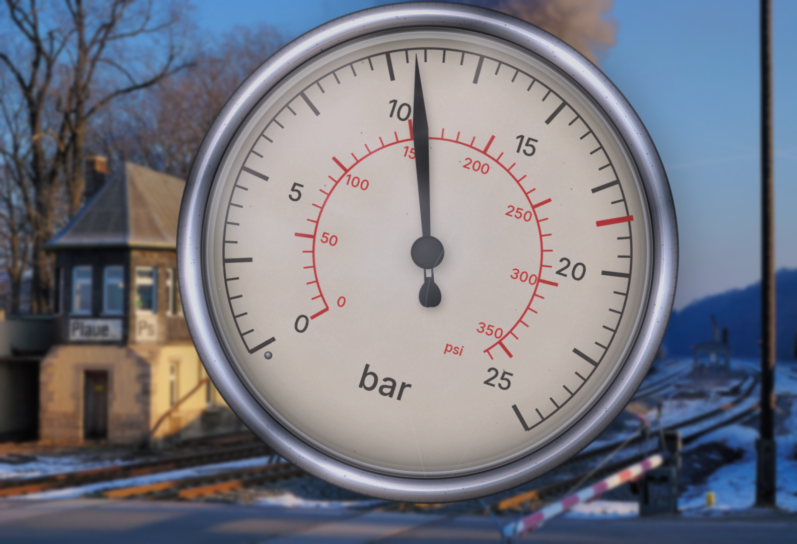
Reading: 10.75 bar
